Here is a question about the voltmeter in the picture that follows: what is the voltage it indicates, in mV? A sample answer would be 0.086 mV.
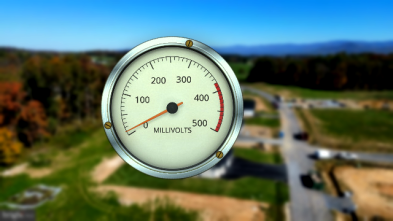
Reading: 10 mV
